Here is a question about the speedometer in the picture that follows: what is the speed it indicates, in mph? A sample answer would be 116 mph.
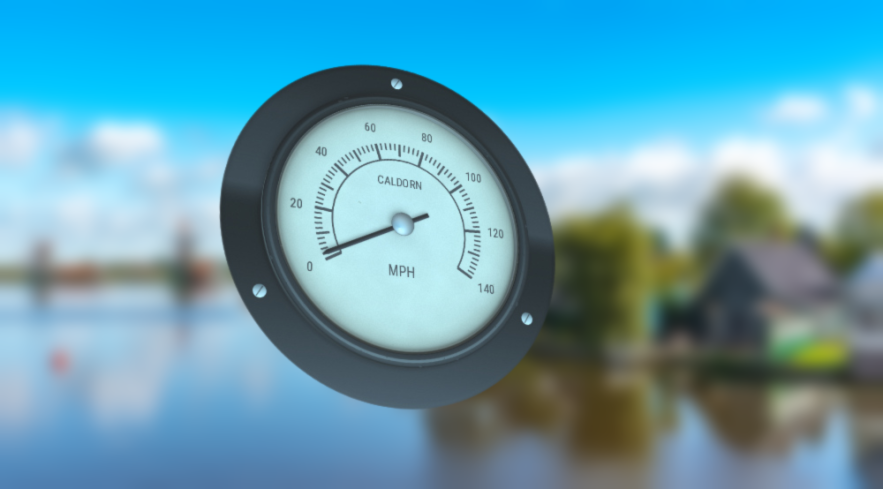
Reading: 2 mph
